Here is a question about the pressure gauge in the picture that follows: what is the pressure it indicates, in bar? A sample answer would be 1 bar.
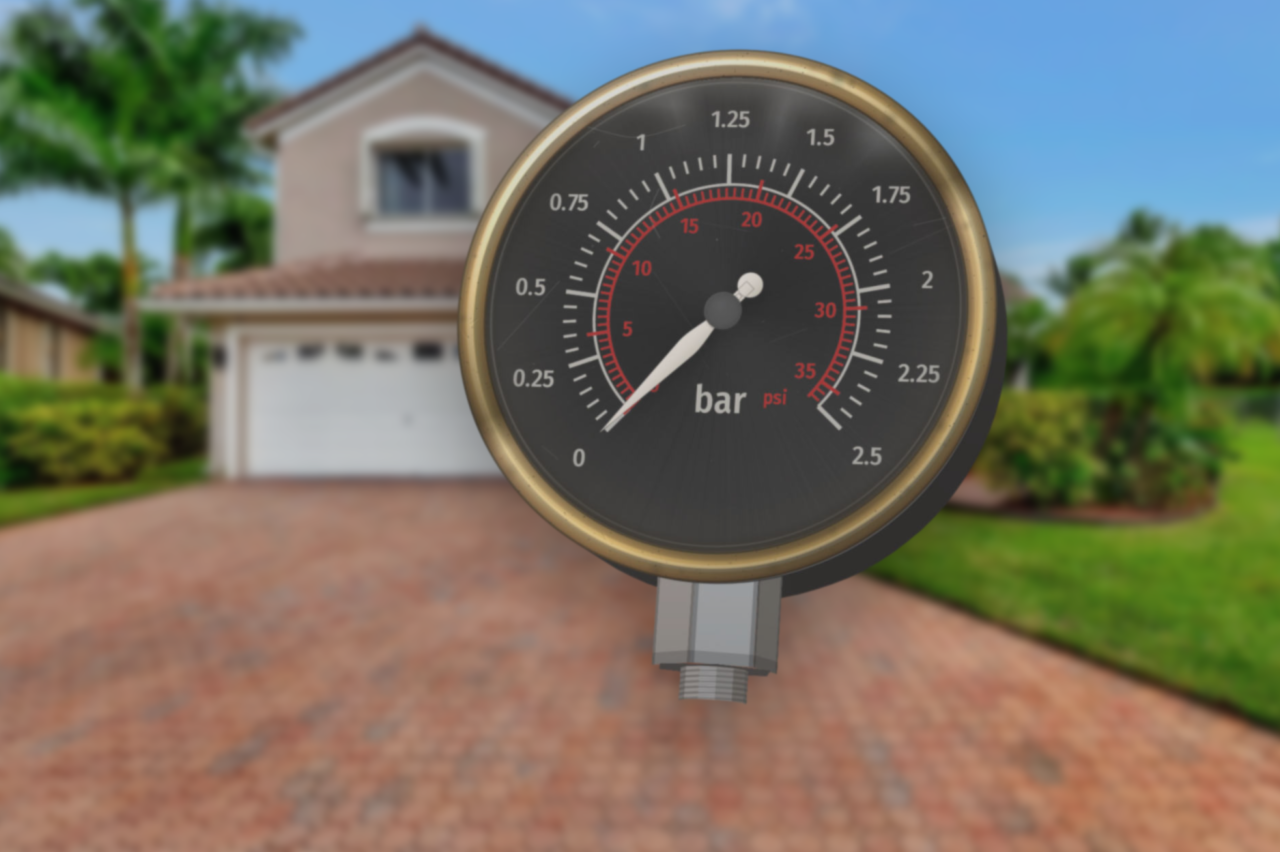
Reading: 0 bar
